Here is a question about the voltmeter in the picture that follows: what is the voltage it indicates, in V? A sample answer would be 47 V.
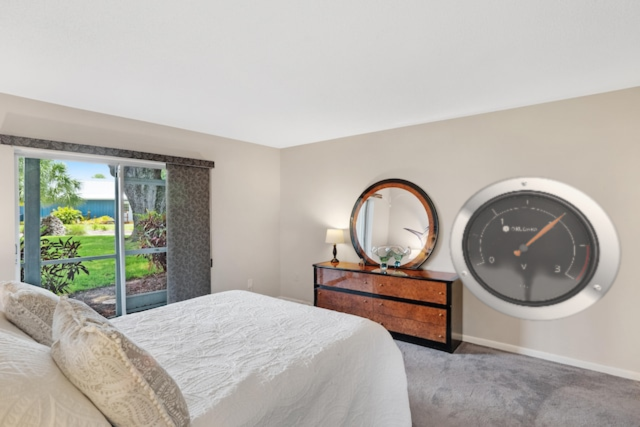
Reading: 2 V
